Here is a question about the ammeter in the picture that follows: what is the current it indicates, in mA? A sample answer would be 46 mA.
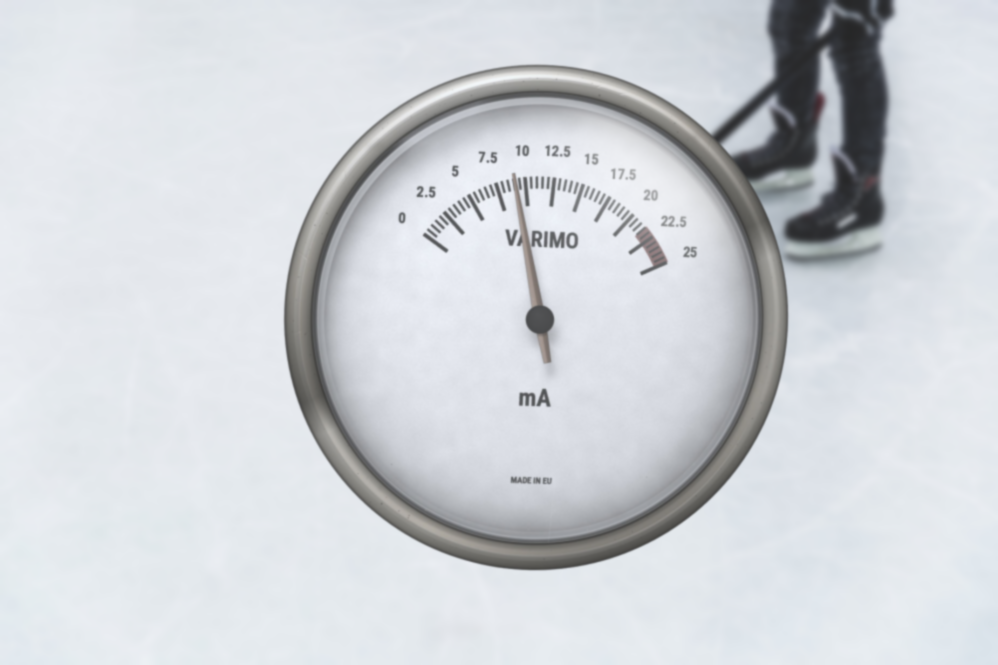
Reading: 9 mA
